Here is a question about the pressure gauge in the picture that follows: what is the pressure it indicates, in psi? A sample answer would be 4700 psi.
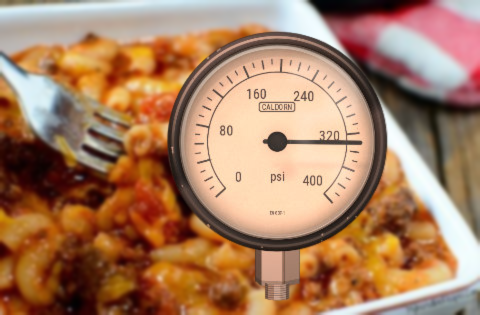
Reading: 330 psi
